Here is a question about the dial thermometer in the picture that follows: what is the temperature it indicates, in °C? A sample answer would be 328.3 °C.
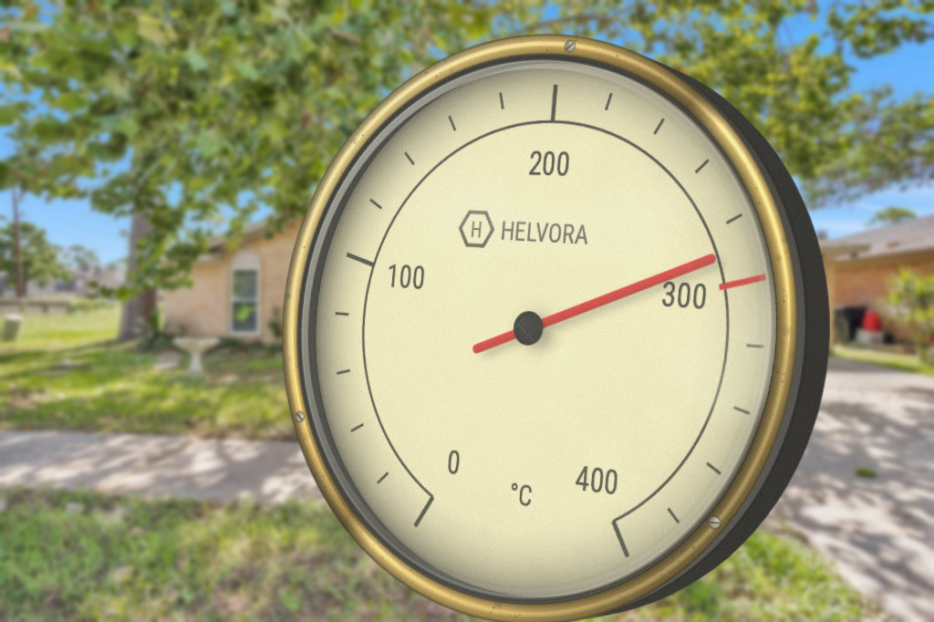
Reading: 290 °C
